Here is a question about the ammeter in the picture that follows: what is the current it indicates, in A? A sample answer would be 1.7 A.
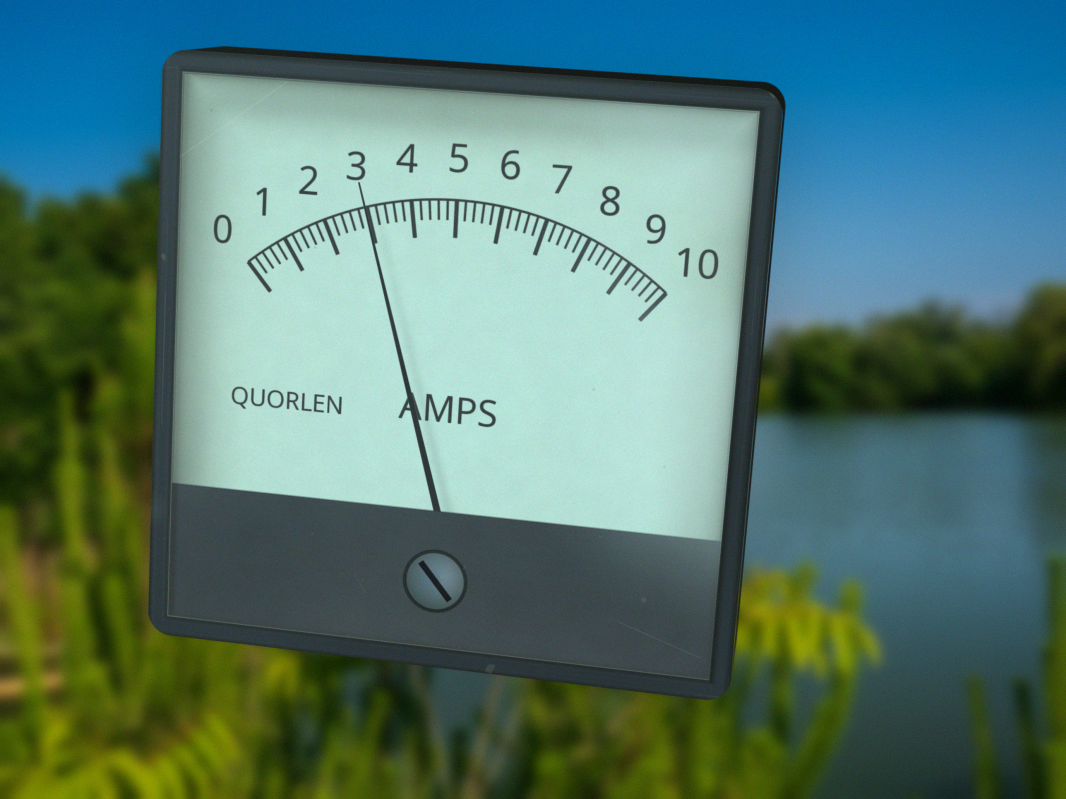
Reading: 3 A
